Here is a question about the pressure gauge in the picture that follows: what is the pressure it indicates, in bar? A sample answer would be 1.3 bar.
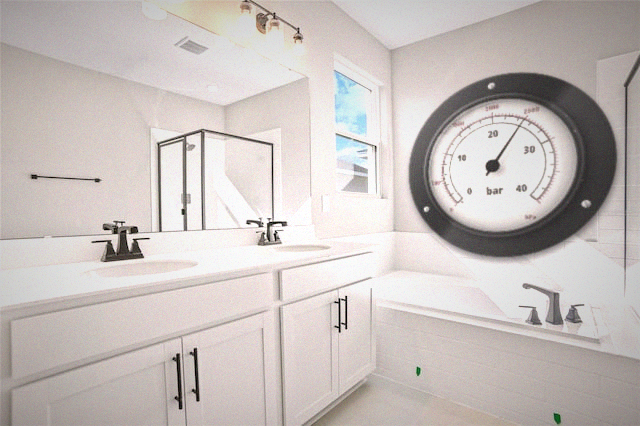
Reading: 25 bar
